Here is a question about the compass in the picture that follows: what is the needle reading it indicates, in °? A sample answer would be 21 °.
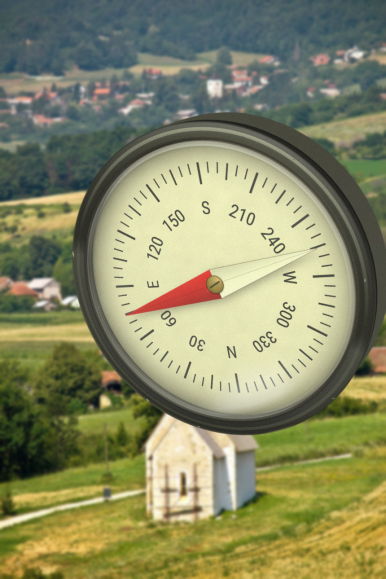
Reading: 75 °
